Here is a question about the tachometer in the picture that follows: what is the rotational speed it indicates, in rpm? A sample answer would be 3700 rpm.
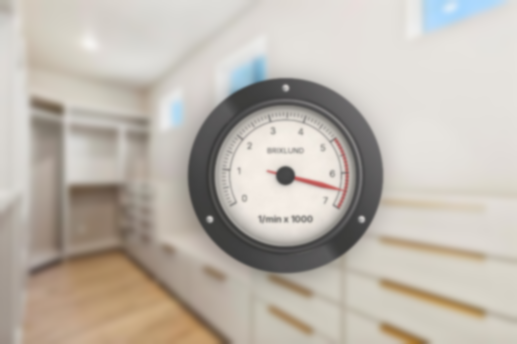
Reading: 6500 rpm
